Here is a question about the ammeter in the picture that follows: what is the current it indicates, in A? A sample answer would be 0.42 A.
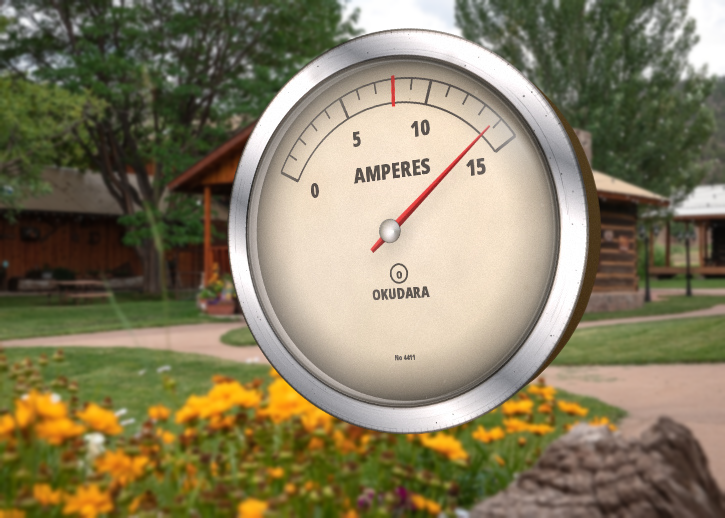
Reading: 14 A
